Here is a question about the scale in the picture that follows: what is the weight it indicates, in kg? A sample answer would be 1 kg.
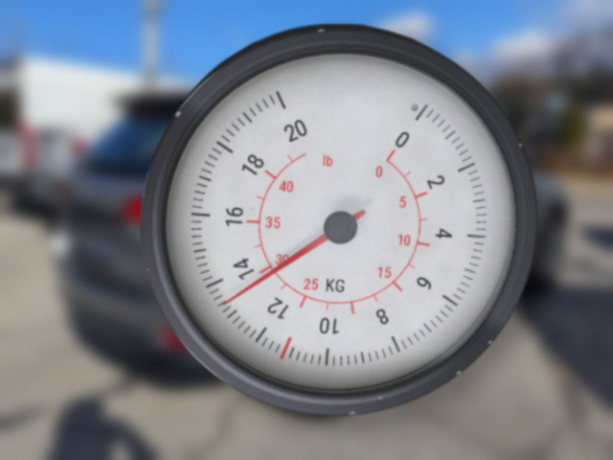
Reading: 13.4 kg
